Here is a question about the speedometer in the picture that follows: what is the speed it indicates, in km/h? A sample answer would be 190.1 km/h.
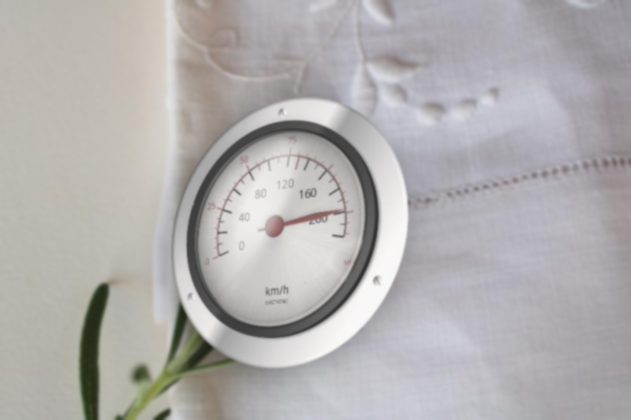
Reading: 200 km/h
